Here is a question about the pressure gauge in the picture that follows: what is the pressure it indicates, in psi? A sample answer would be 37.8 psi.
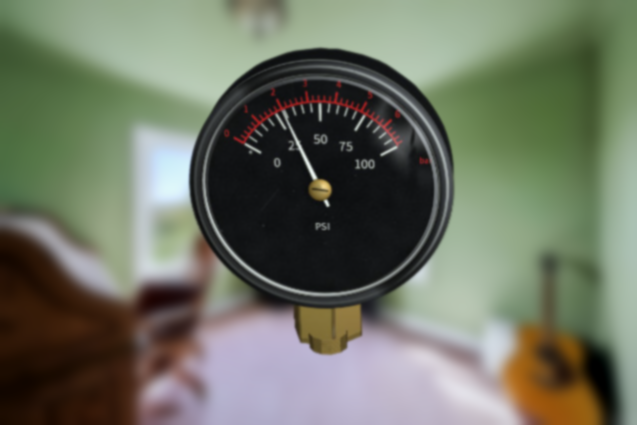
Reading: 30 psi
